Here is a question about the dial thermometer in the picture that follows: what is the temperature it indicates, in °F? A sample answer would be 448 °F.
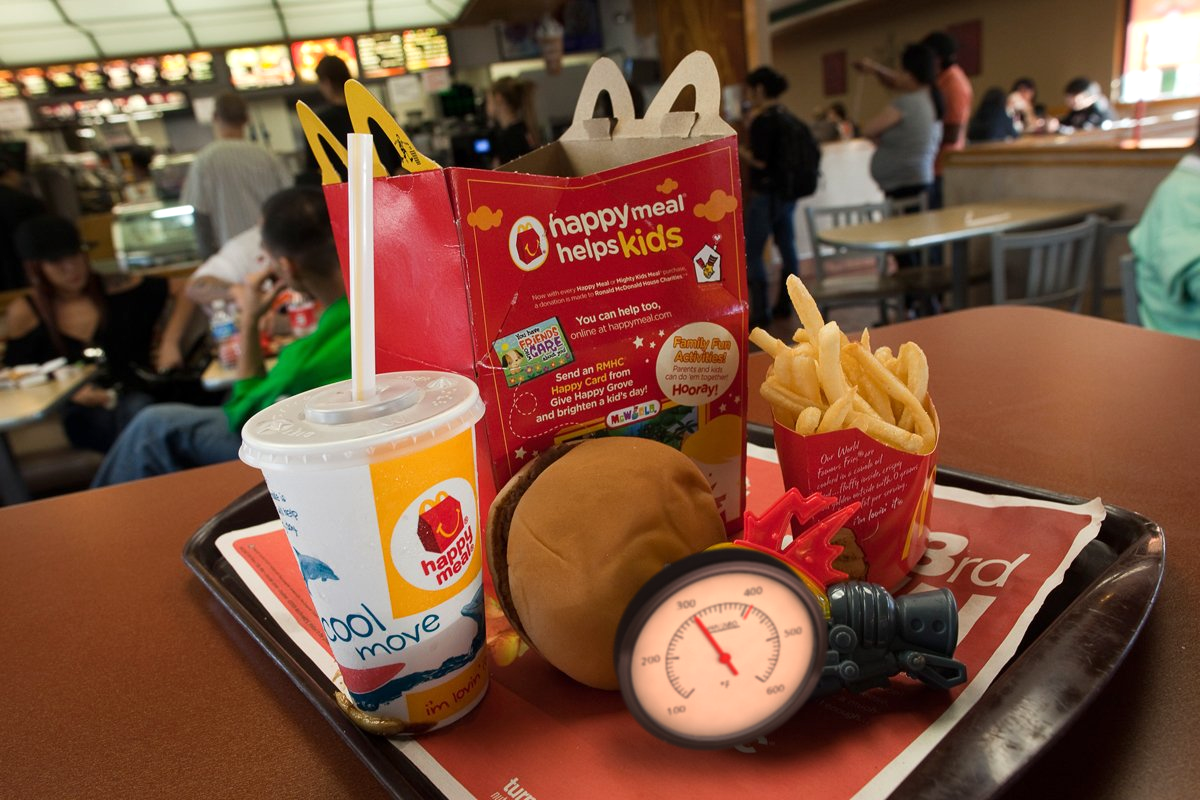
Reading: 300 °F
